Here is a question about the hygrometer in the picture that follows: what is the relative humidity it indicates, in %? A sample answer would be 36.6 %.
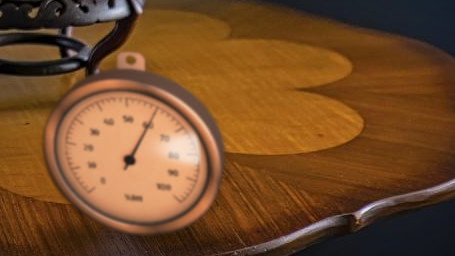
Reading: 60 %
